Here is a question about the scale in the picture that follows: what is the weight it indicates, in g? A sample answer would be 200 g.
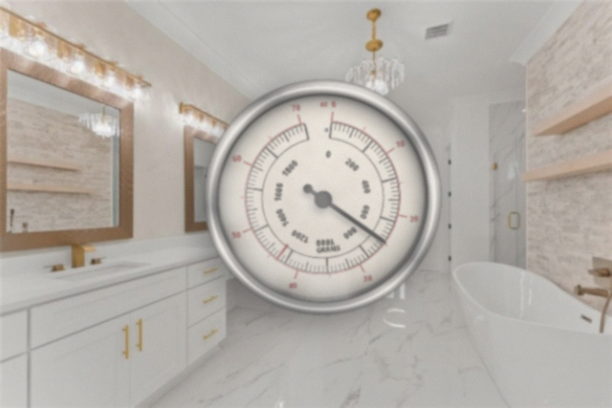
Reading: 700 g
